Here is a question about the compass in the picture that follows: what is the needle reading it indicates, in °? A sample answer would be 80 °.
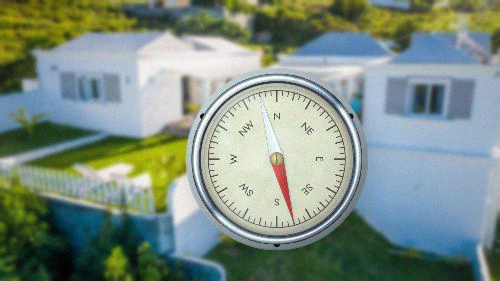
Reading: 165 °
